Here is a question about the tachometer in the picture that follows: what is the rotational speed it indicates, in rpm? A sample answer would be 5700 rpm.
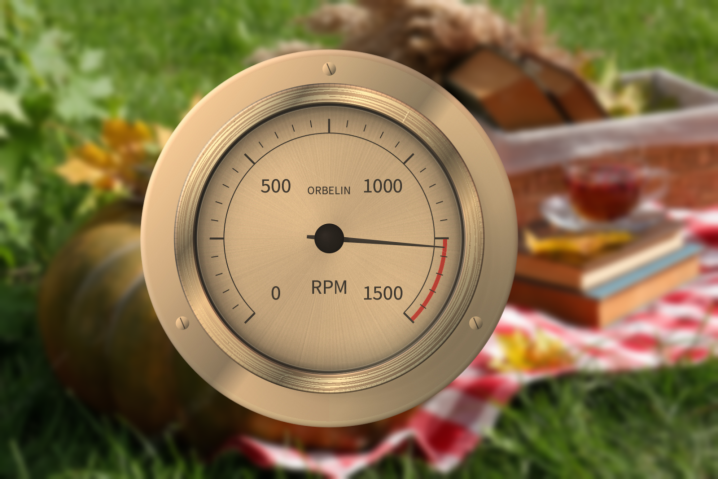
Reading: 1275 rpm
